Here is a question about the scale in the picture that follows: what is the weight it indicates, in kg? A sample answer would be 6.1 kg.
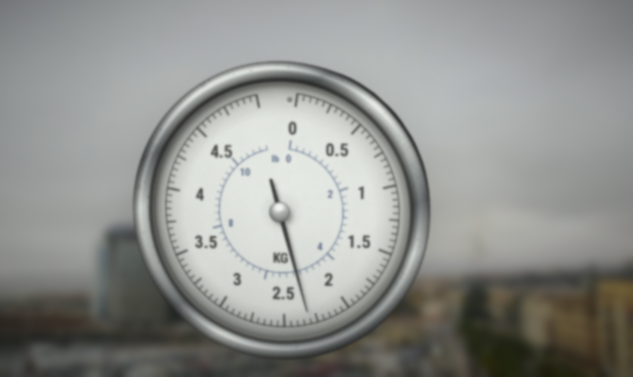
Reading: 2.3 kg
